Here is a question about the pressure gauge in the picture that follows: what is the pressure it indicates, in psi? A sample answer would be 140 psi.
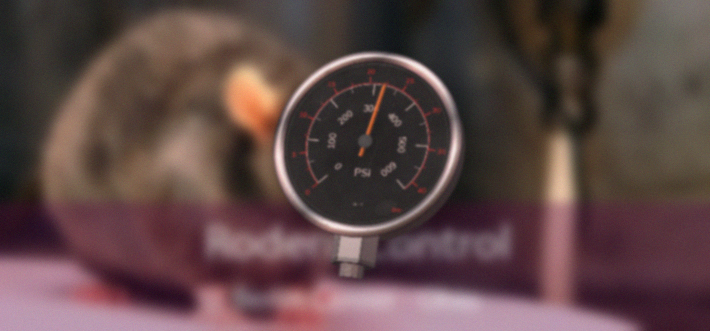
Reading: 325 psi
